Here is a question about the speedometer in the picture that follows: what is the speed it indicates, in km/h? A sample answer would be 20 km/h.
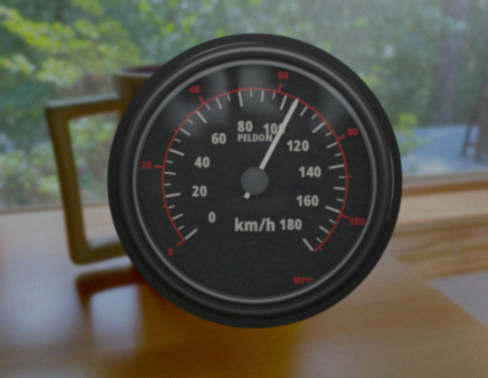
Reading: 105 km/h
